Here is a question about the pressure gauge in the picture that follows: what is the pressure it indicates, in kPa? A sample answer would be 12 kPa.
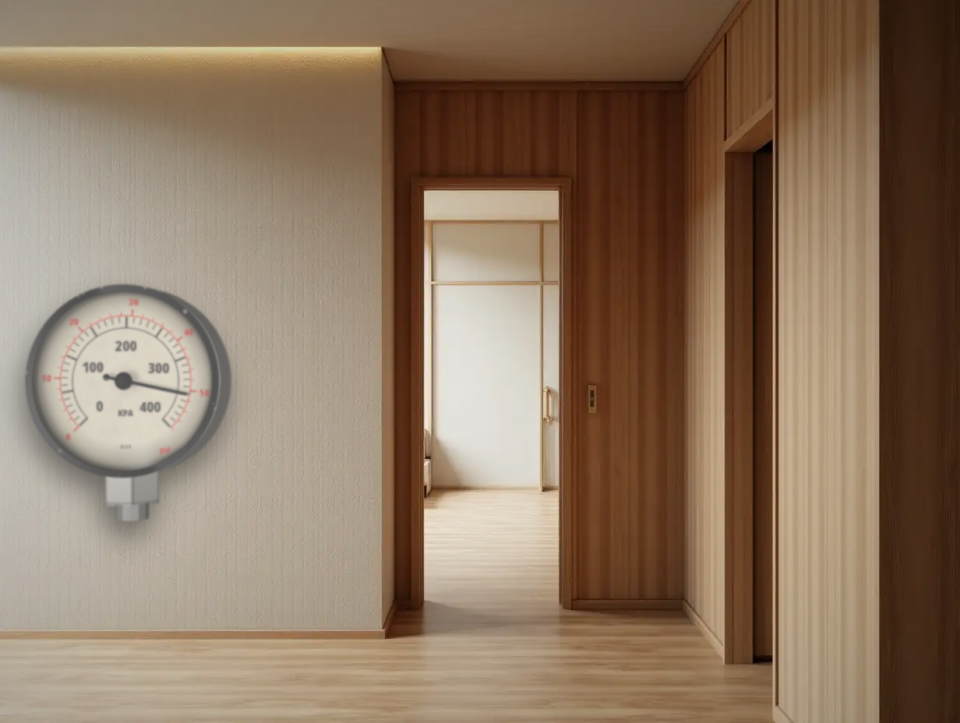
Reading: 350 kPa
